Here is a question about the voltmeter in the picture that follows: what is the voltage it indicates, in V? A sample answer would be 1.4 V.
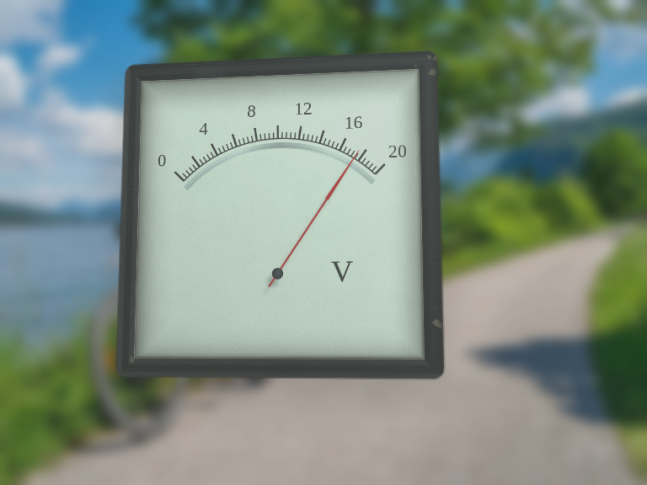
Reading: 17.6 V
